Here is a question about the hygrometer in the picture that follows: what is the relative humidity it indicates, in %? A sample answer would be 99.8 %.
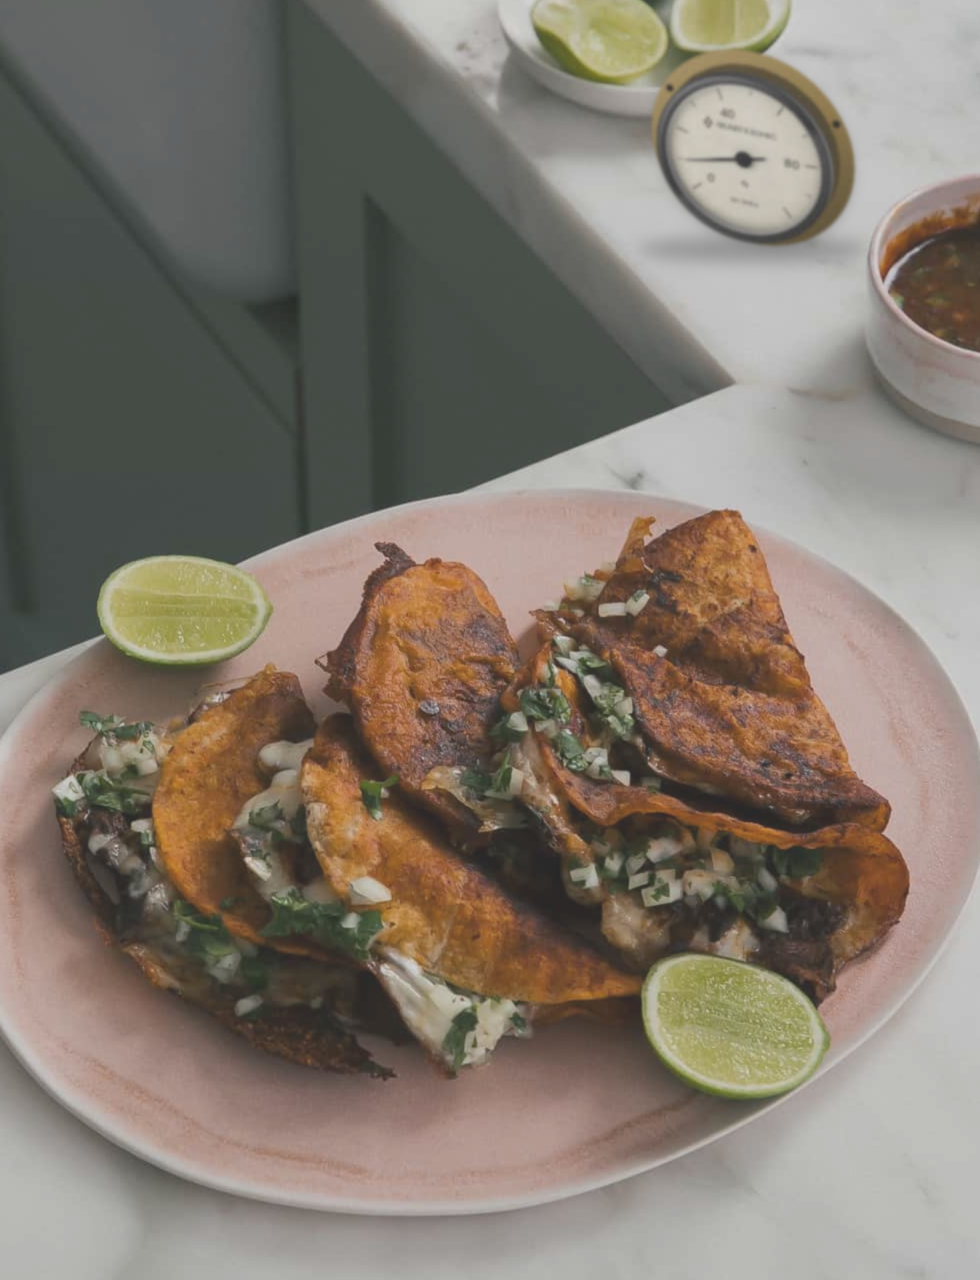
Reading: 10 %
